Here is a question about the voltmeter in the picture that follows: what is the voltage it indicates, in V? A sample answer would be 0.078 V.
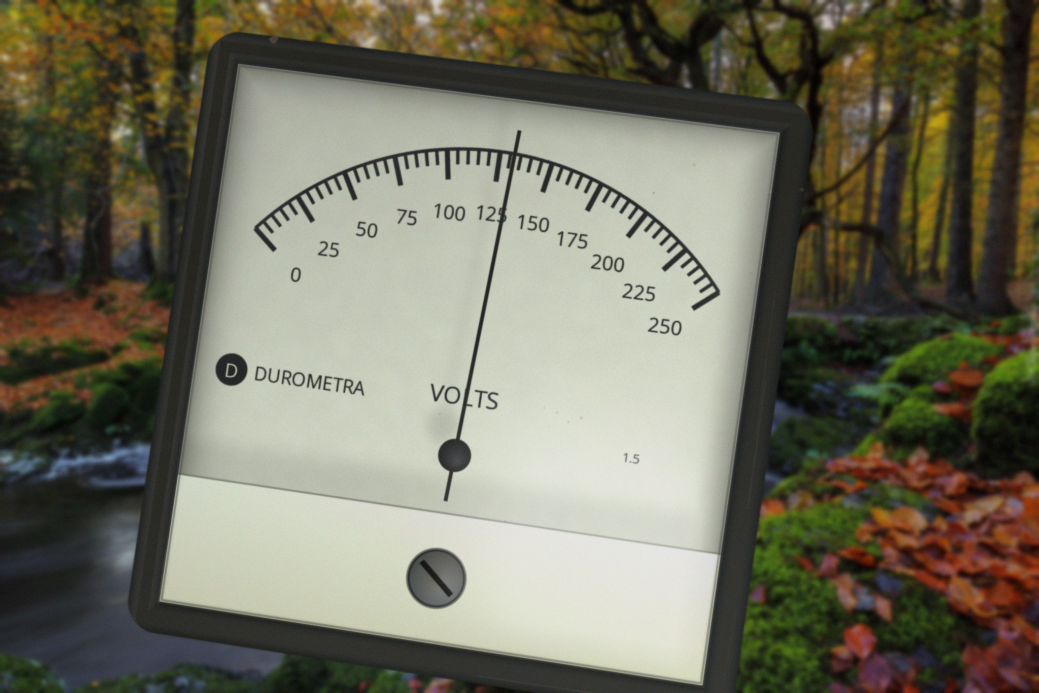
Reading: 132.5 V
